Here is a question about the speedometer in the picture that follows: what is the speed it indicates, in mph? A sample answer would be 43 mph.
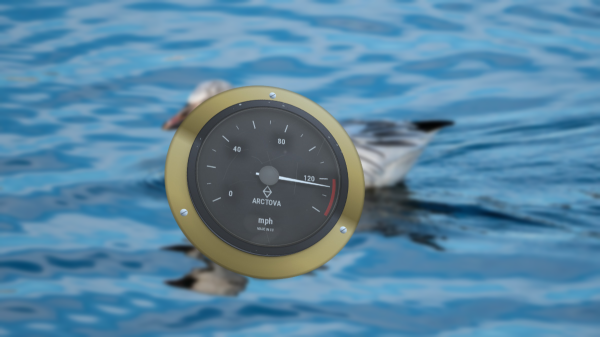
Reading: 125 mph
